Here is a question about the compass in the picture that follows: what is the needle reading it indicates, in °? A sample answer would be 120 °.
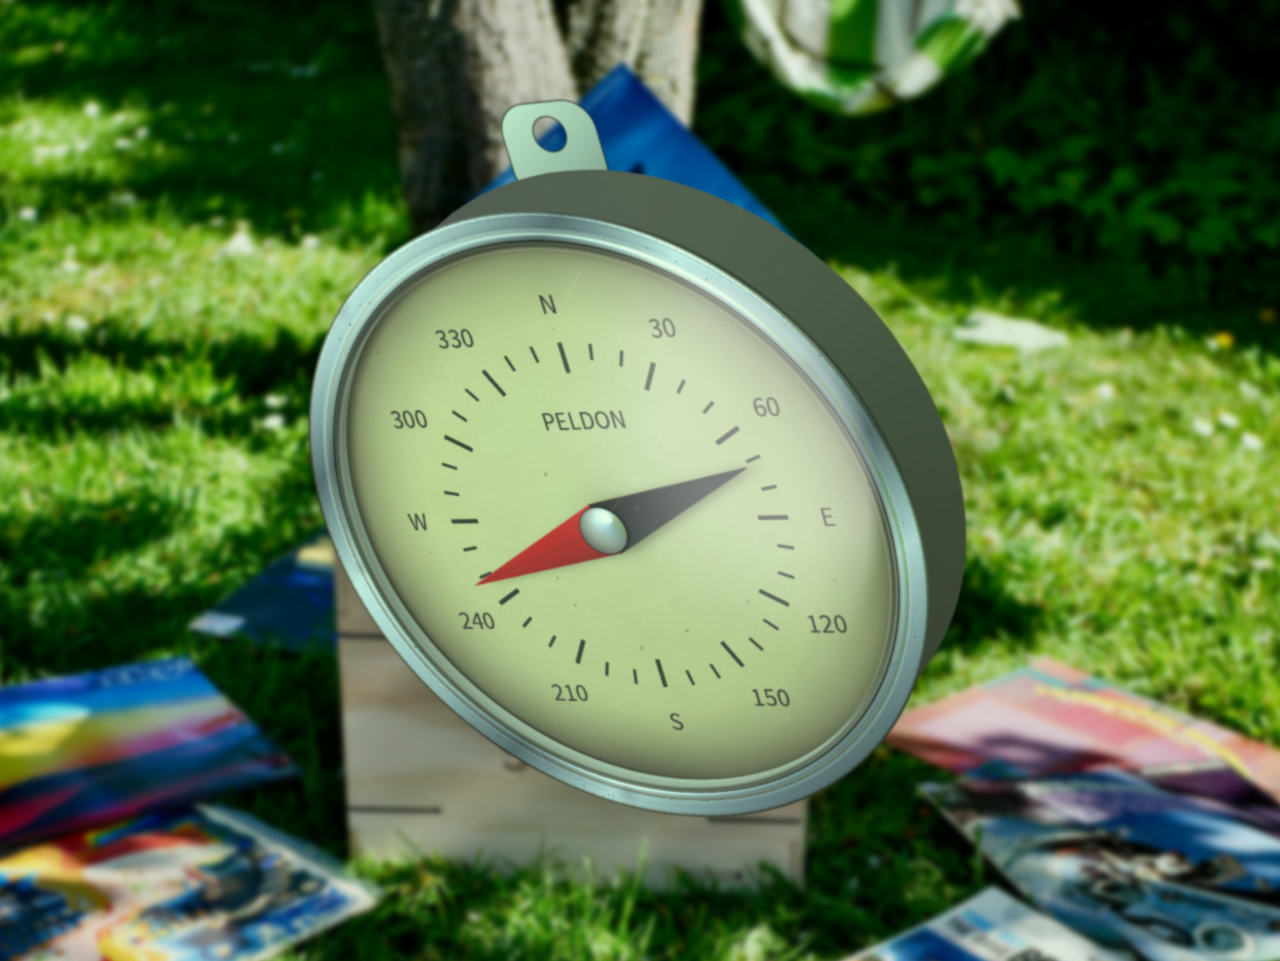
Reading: 250 °
